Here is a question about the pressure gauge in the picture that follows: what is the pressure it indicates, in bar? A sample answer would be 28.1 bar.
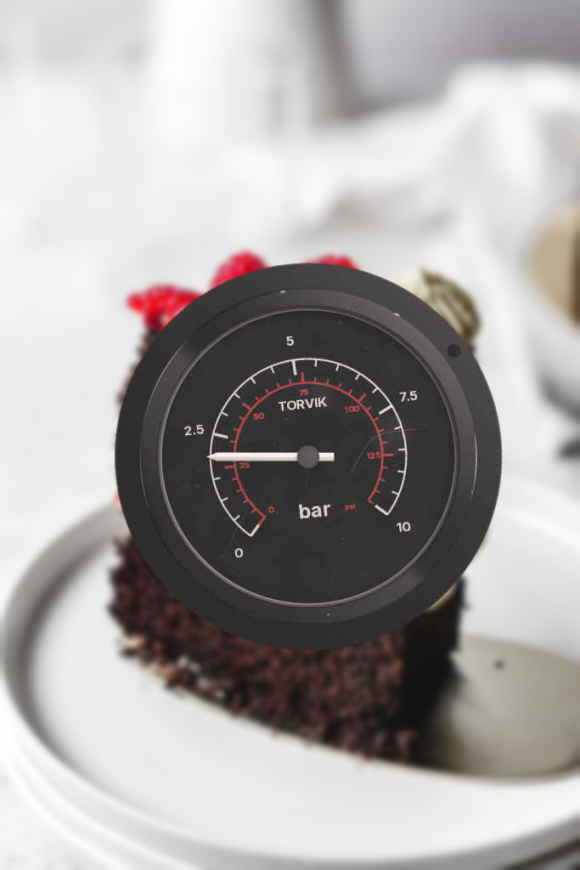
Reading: 2 bar
